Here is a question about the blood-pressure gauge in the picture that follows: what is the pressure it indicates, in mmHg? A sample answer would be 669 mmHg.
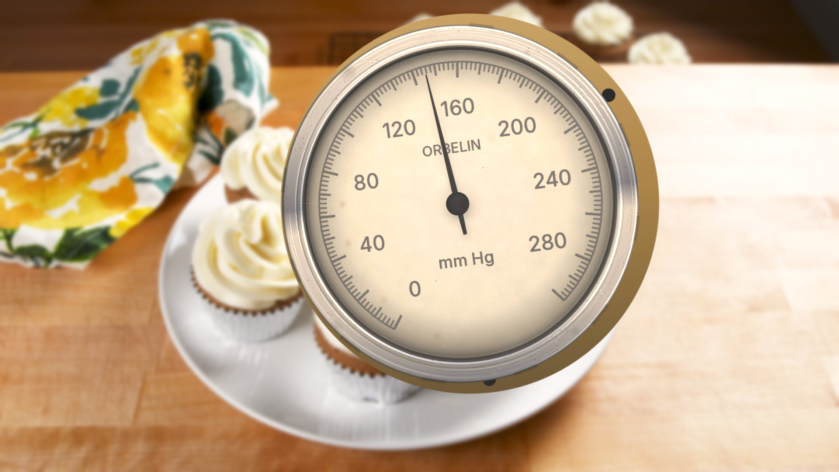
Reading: 146 mmHg
